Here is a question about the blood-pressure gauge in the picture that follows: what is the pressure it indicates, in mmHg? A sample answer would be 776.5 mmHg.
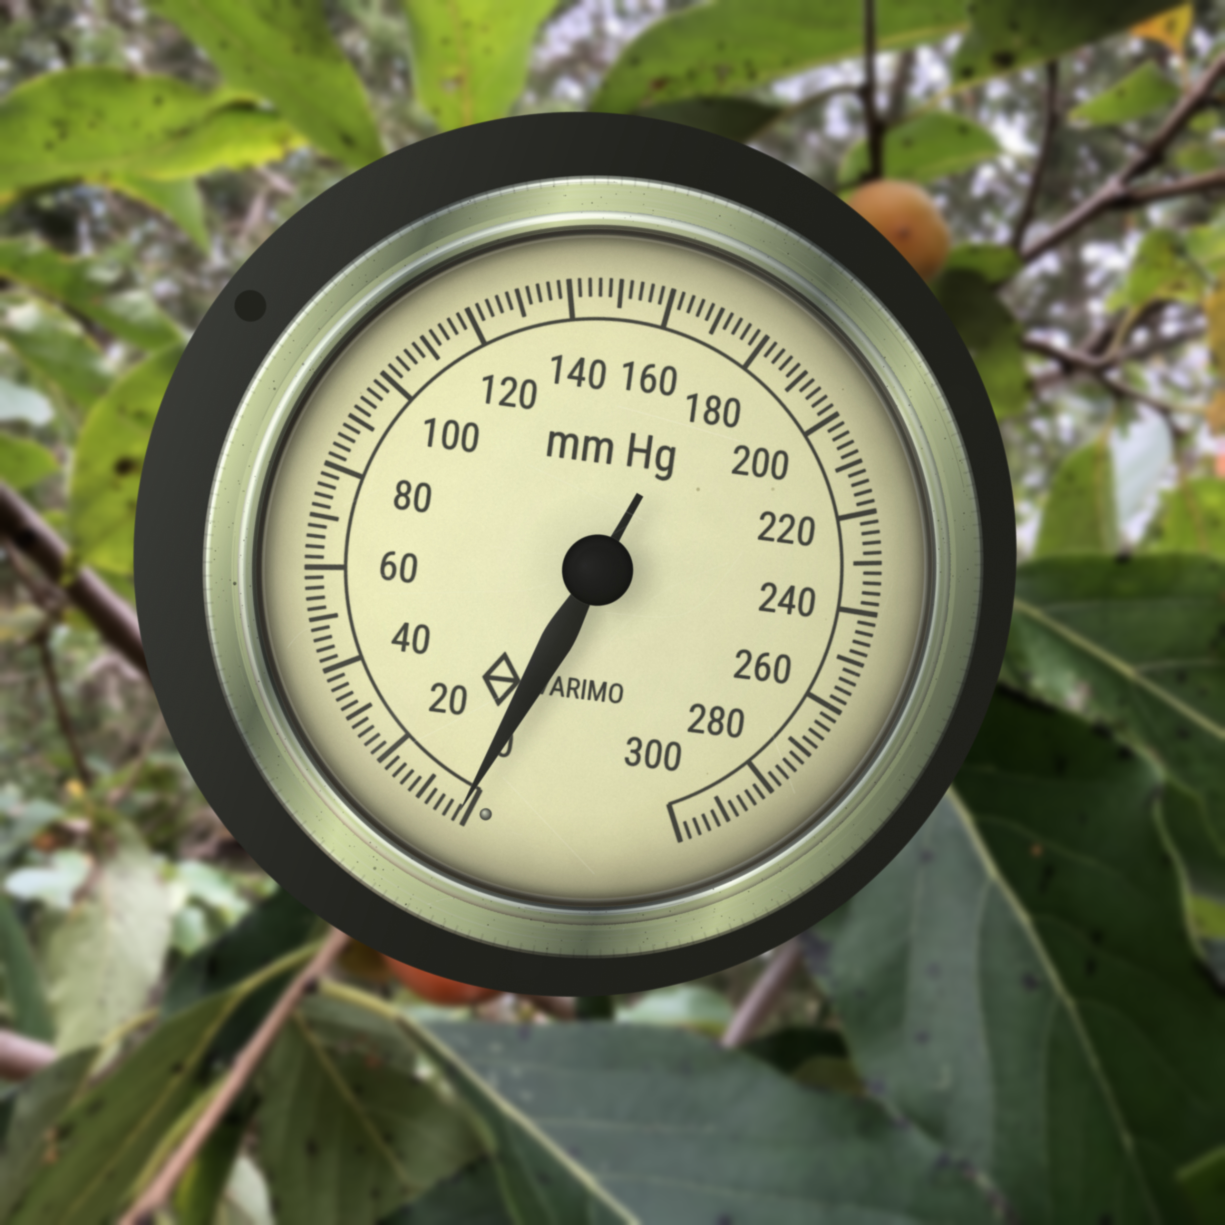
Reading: 2 mmHg
